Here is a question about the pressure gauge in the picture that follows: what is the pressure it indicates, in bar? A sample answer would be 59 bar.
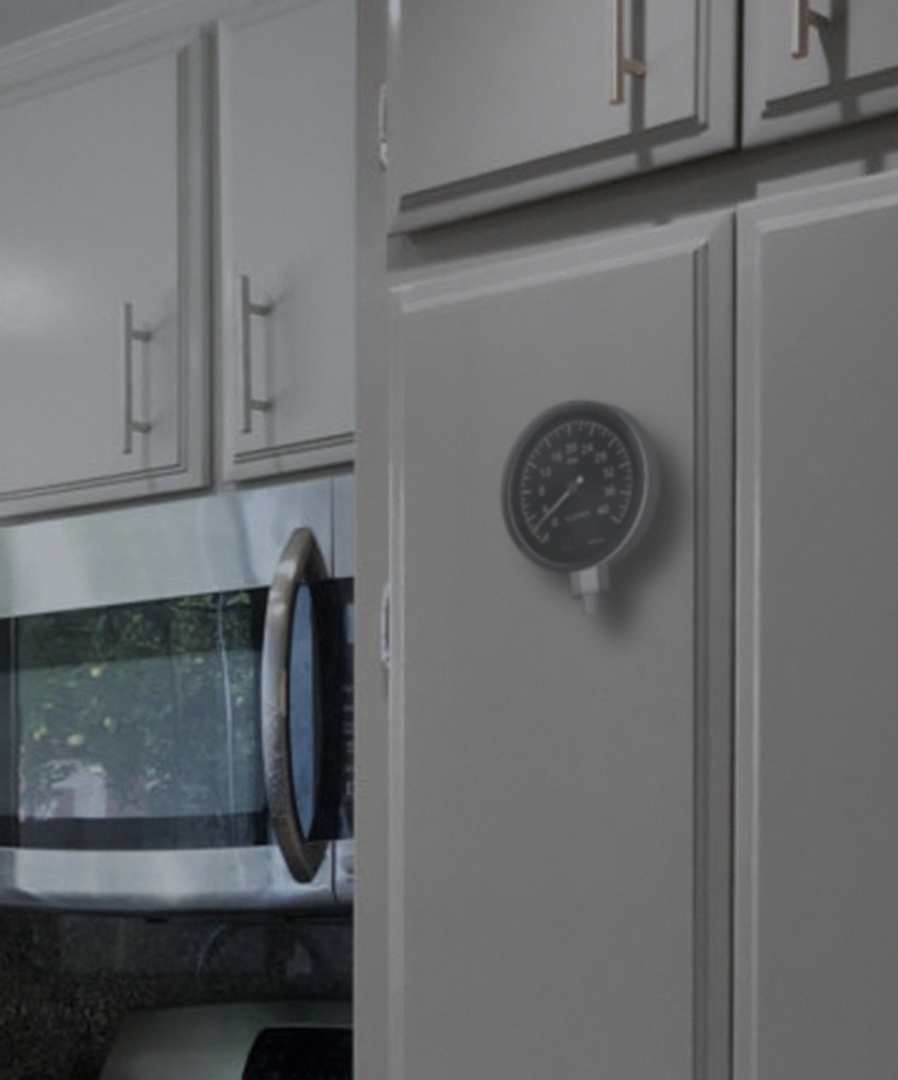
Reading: 2 bar
